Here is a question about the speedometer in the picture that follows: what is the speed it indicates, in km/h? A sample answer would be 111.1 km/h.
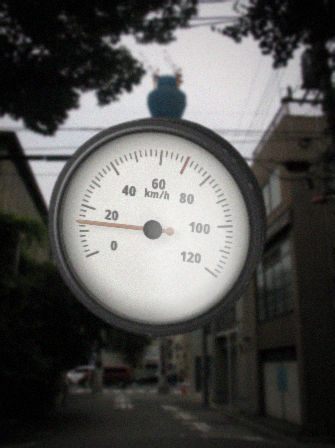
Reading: 14 km/h
